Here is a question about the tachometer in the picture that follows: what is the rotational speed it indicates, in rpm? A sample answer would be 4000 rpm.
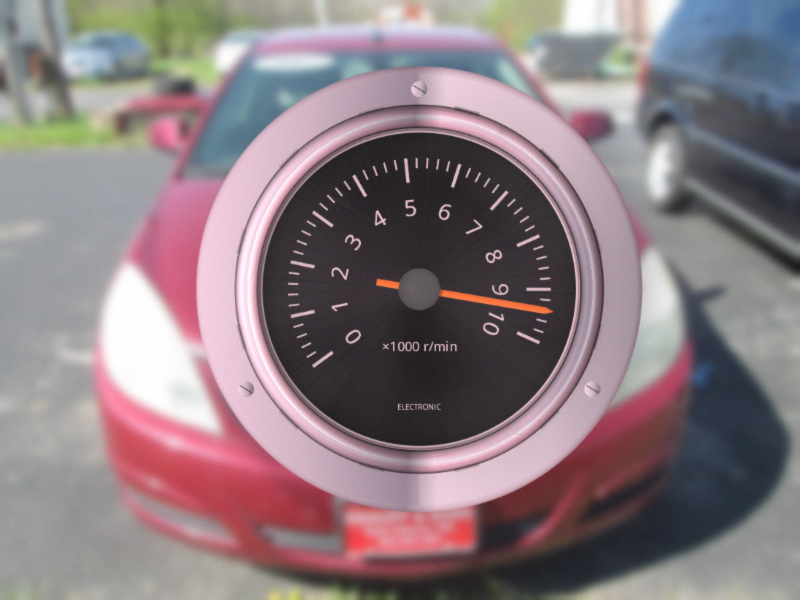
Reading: 9400 rpm
